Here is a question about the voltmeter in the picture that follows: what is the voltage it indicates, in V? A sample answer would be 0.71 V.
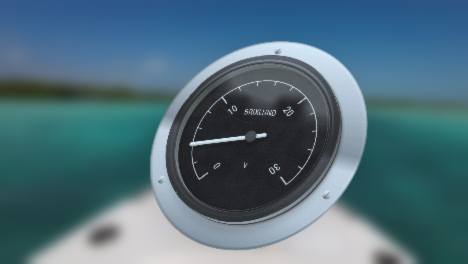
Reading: 4 V
